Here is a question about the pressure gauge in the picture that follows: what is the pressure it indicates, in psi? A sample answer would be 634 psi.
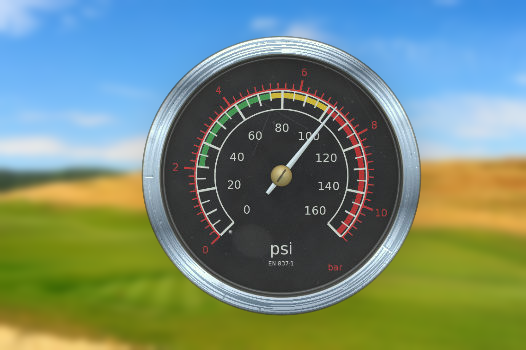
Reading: 102.5 psi
